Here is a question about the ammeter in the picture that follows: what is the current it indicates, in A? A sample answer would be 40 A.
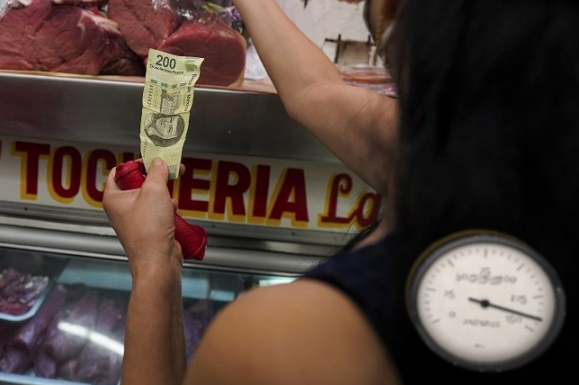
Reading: 140 A
